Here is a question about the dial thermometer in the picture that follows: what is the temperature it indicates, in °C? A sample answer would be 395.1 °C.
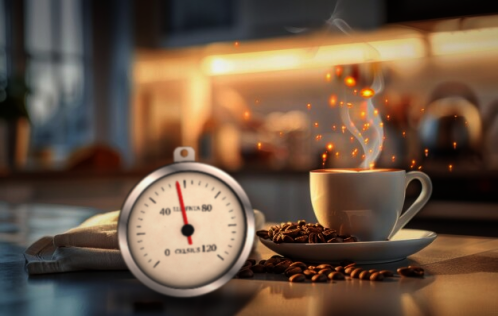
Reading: 56 °C
